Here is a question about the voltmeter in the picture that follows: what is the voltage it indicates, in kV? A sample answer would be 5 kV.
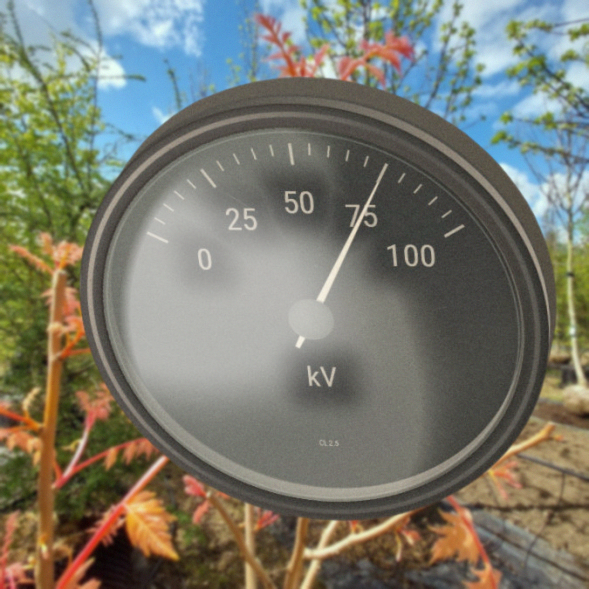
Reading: 75 kV
